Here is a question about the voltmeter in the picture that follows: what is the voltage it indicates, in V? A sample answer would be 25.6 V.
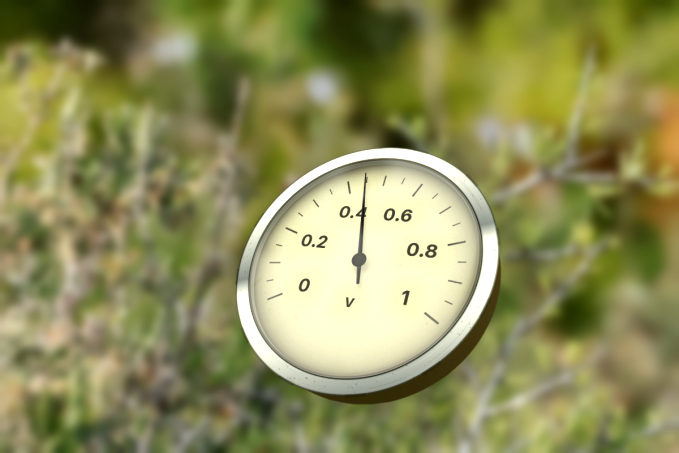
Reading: 0.45 V
